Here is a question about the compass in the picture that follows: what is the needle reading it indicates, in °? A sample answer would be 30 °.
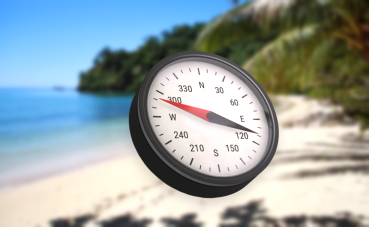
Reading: 290 °
